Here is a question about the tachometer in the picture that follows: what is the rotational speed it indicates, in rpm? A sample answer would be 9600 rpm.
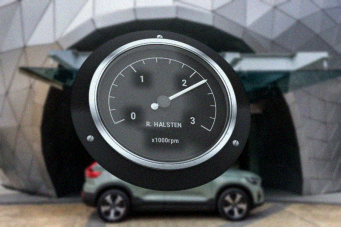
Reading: 2200 rpm
